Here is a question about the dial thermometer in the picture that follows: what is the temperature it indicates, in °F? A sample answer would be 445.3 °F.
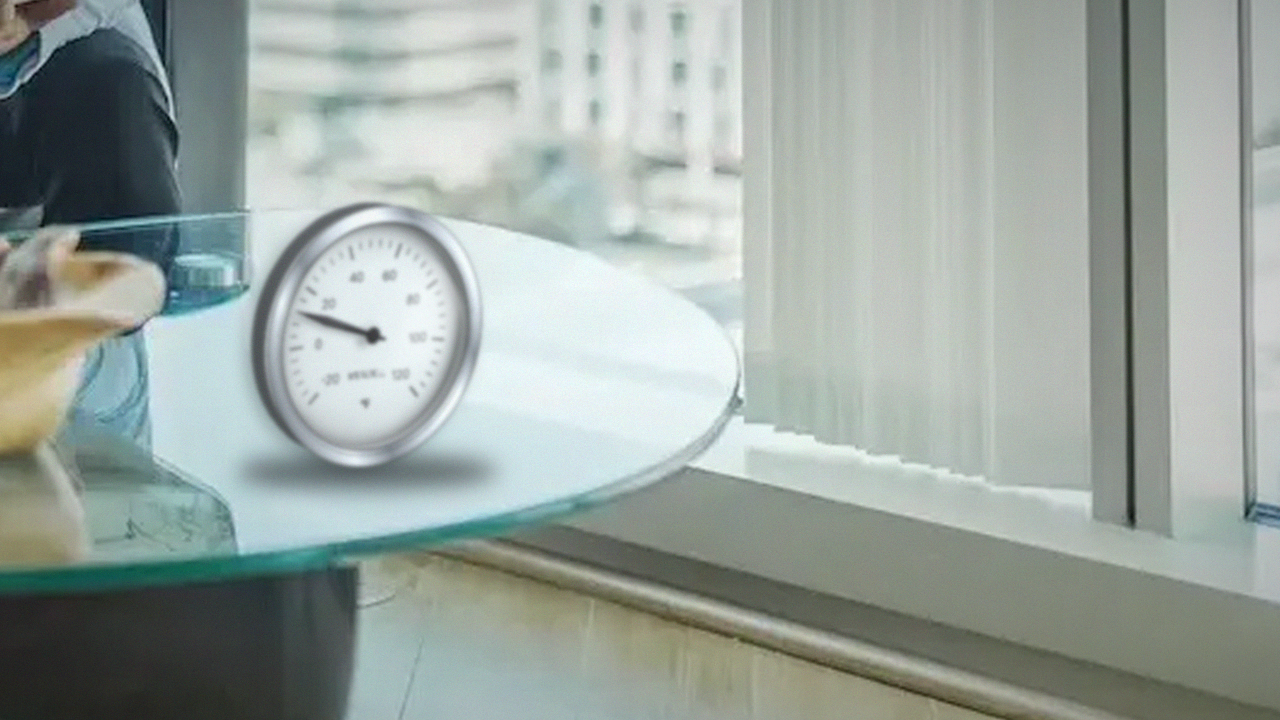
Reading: 12 °F
